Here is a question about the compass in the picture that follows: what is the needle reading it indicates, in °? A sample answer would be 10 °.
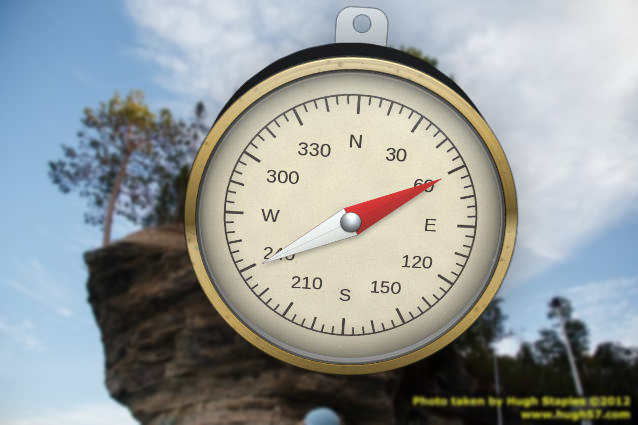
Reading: 60 °
